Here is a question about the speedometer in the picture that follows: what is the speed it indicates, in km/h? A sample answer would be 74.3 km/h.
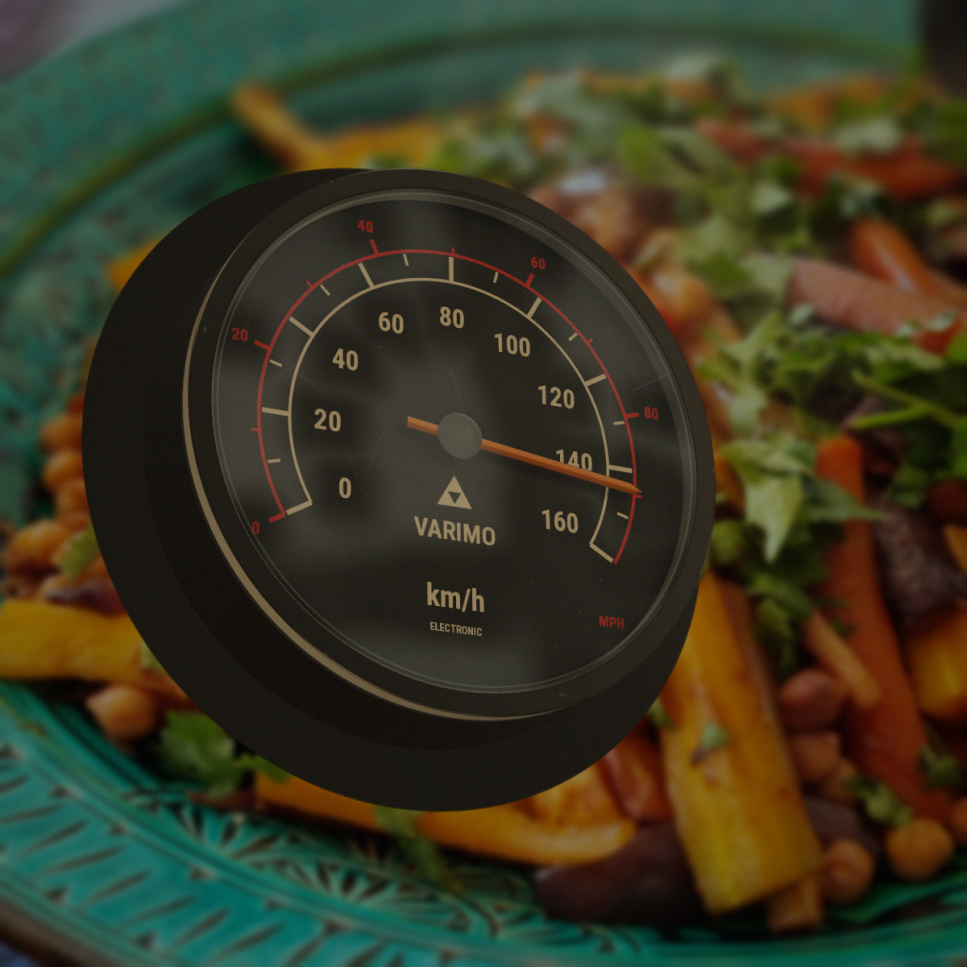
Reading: 145 km/h
